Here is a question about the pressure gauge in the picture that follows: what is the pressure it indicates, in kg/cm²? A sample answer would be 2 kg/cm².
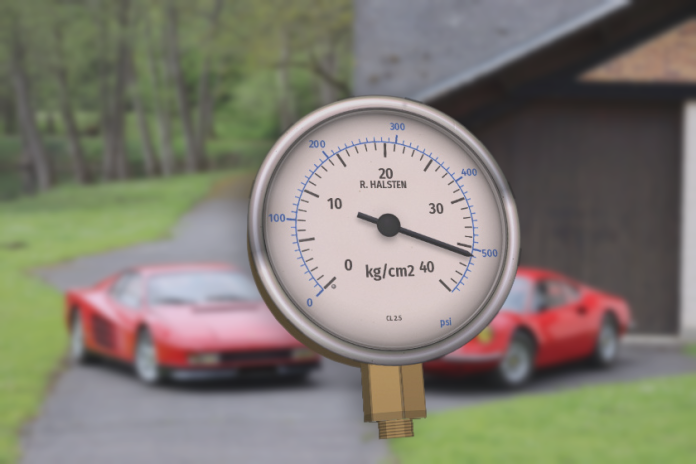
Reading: 36 kg/cm²
